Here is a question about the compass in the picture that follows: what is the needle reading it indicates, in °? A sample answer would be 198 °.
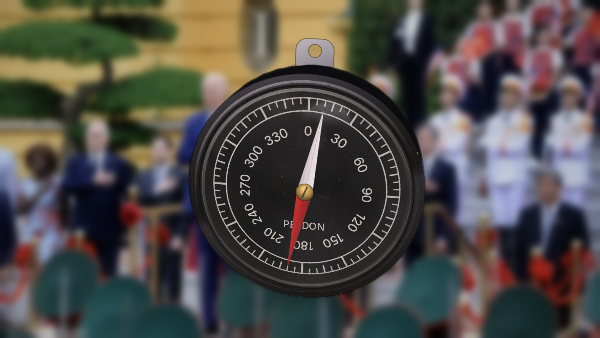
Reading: 190 °
